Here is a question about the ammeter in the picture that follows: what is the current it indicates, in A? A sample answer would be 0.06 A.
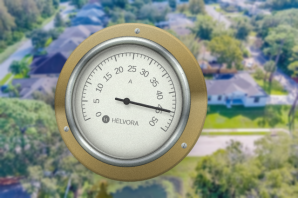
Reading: 45 A
